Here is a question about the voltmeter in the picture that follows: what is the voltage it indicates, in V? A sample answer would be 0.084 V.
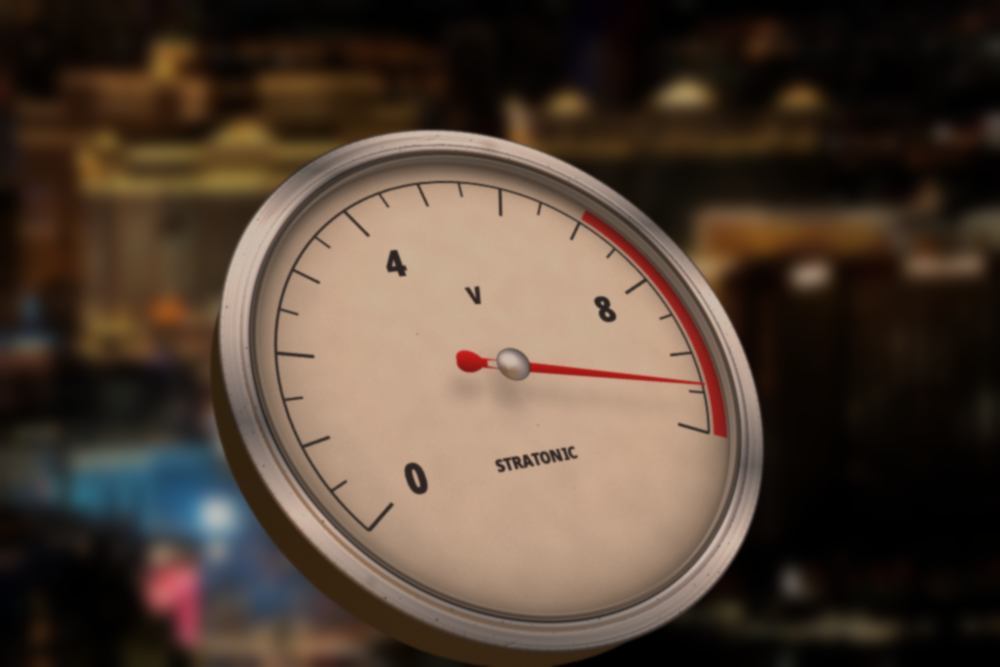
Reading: 9.5 V
